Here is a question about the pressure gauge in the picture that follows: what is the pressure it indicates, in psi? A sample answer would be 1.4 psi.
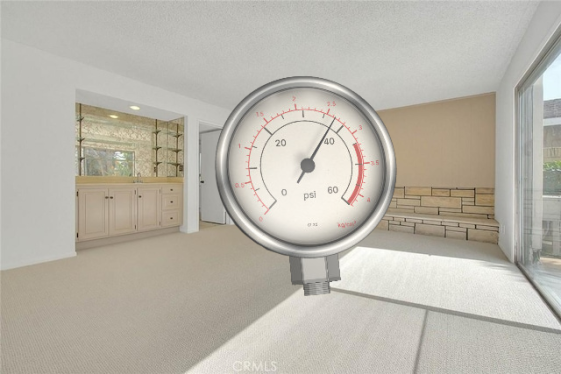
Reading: 37.5 psi
